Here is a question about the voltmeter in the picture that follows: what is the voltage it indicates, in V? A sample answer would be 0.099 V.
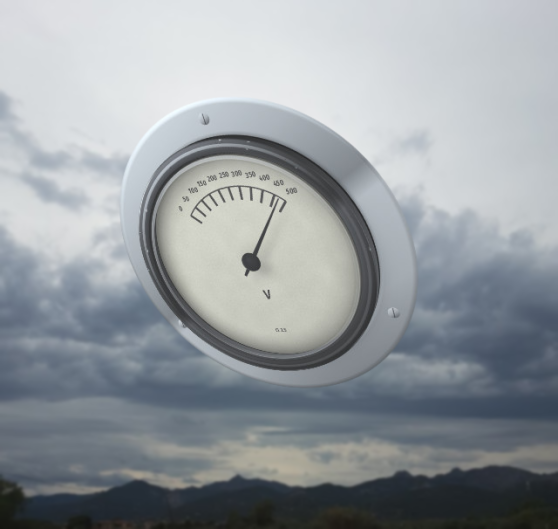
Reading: 475 V
